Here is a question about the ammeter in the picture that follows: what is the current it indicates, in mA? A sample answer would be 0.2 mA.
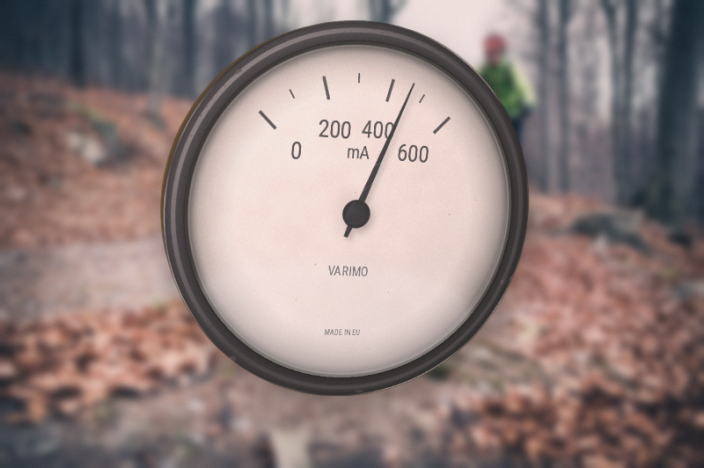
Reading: 450 mA
